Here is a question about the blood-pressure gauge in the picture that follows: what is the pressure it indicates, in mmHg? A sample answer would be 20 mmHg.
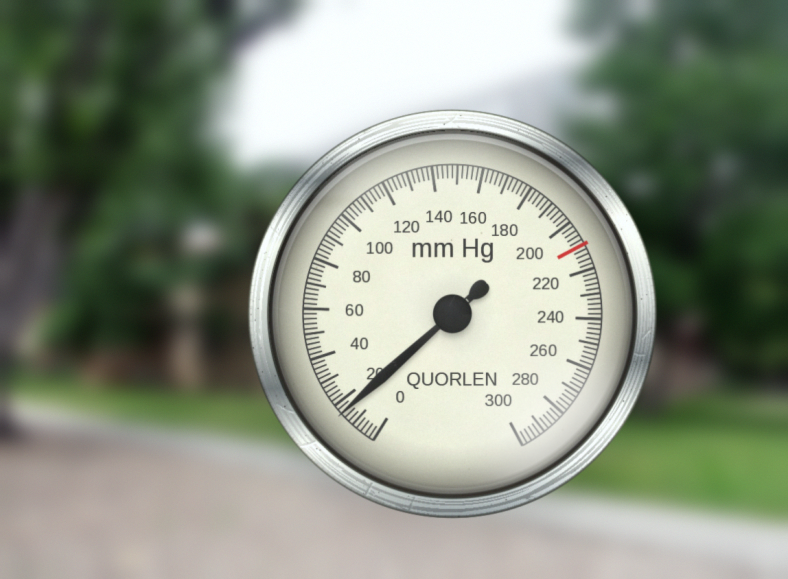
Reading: 16 mmHg
